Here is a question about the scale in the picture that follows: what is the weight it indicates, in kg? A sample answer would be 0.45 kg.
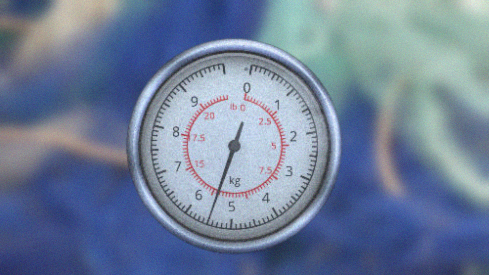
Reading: 5.5 kg
